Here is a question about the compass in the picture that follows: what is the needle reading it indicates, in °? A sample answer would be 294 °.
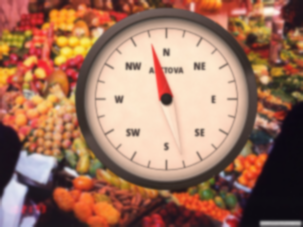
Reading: 345 °
